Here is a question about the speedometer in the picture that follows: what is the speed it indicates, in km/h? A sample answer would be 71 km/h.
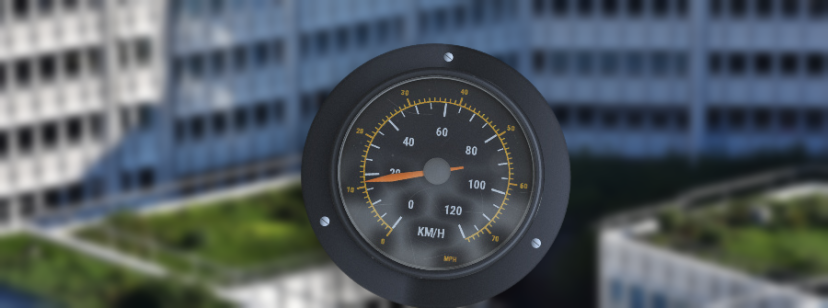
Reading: 17.5 km/h
